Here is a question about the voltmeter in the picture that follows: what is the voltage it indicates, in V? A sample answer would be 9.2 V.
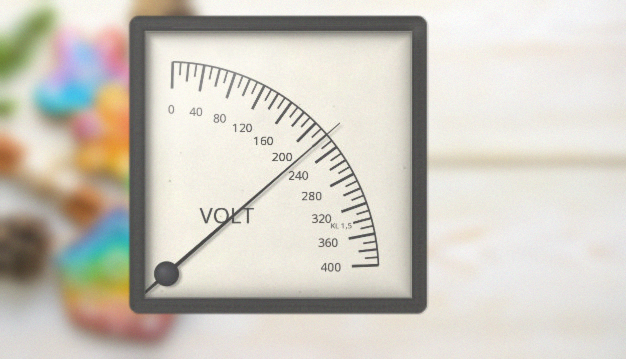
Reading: 220 V
